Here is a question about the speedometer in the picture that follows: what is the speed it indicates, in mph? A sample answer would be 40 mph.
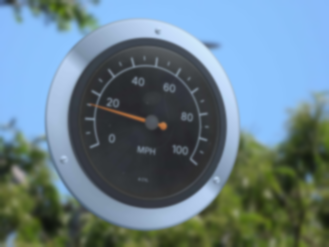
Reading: 15 mph
